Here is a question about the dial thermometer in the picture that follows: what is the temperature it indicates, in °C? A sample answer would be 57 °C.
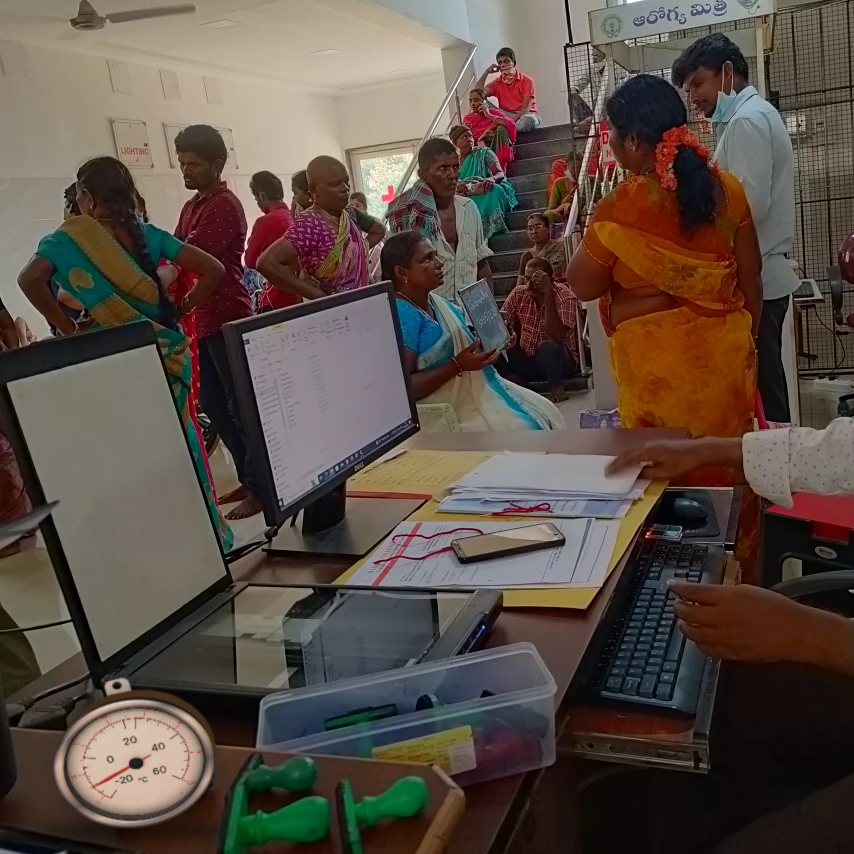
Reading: -12 °C
